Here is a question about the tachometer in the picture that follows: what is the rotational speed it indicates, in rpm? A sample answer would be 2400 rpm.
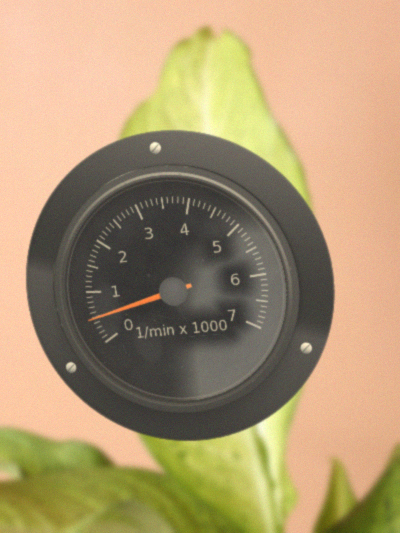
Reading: 500 rpm
